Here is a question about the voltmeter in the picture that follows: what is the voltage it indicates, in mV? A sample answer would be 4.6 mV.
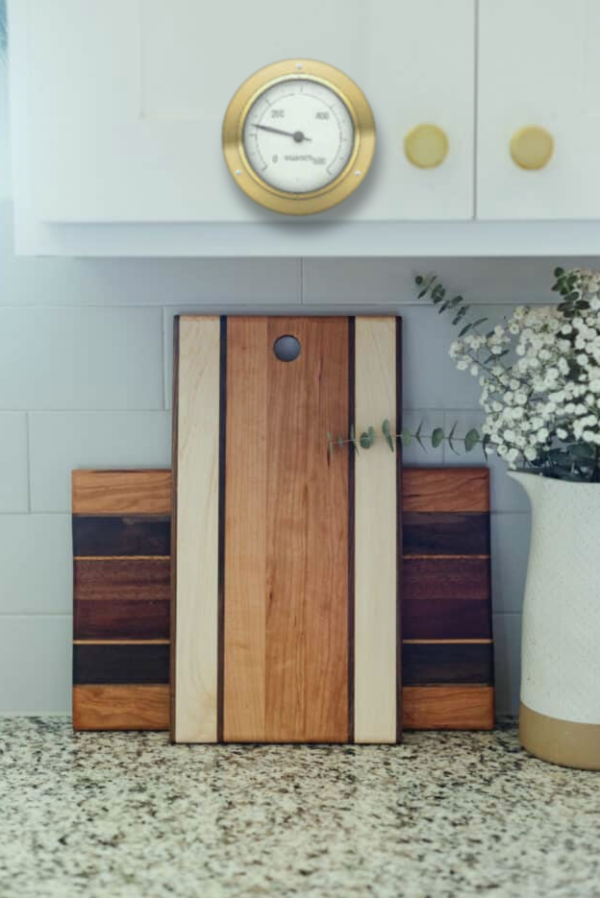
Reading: 125 mV
